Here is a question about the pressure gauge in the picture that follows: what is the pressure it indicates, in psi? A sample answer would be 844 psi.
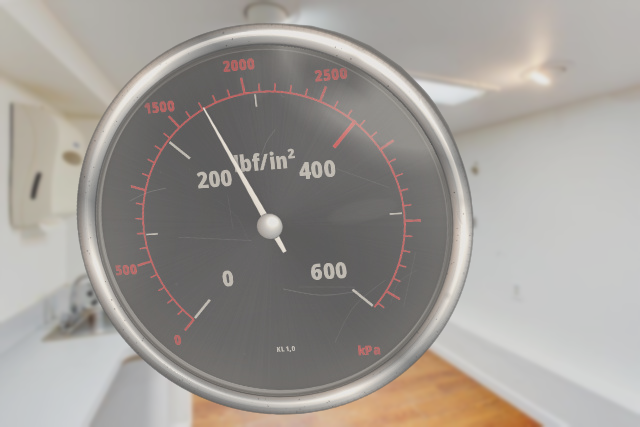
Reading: 250 psi
